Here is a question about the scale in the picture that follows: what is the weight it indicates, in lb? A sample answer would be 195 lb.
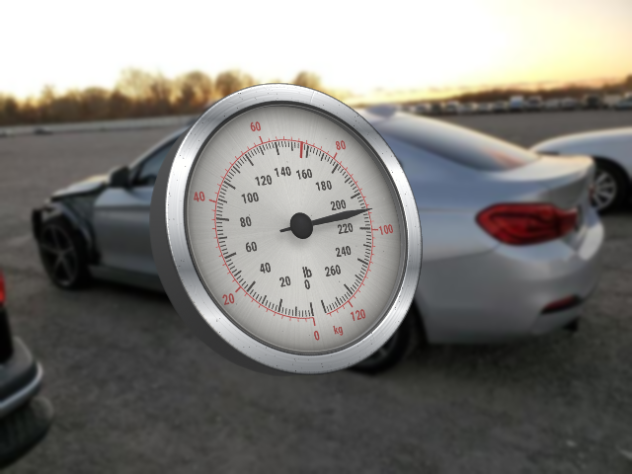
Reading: 210 lb
